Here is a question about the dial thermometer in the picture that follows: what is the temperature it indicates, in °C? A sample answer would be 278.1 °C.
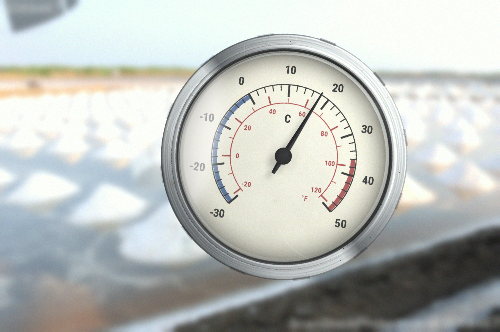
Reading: 18 °C
